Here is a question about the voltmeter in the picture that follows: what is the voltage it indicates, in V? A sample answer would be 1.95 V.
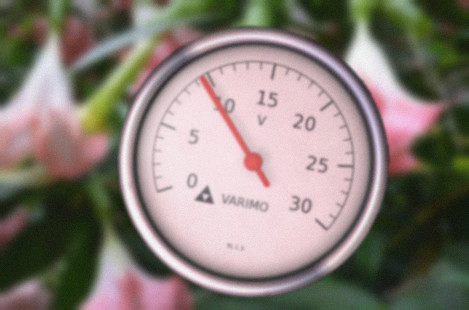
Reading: 9.5 V
